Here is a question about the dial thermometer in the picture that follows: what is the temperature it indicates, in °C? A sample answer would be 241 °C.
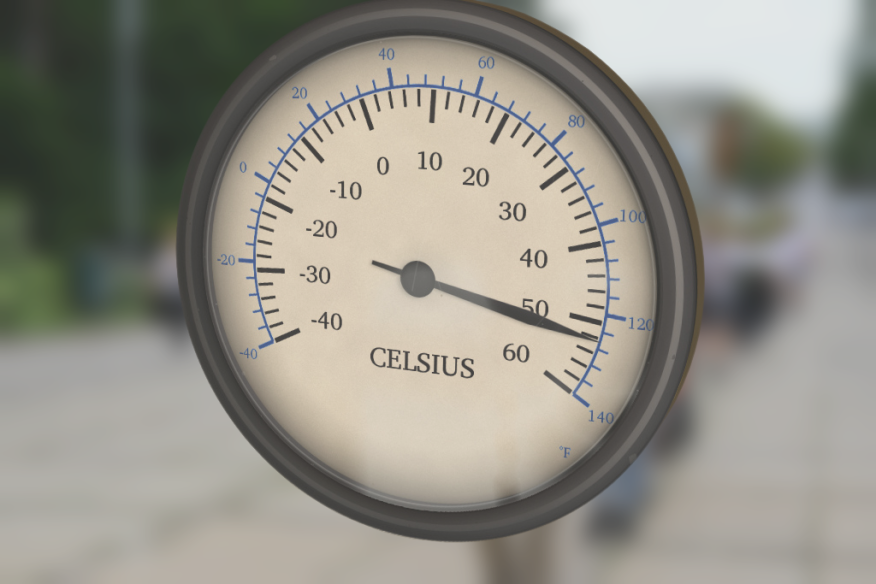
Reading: 52 °C
